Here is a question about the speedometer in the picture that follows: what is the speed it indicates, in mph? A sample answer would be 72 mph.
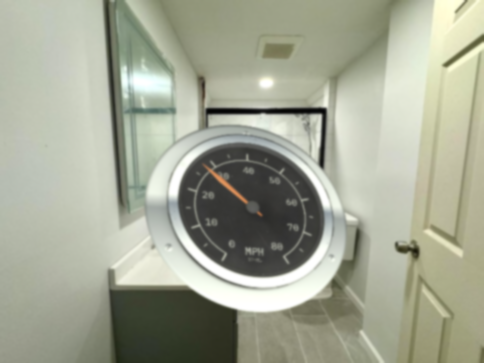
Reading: 27.5 mph
